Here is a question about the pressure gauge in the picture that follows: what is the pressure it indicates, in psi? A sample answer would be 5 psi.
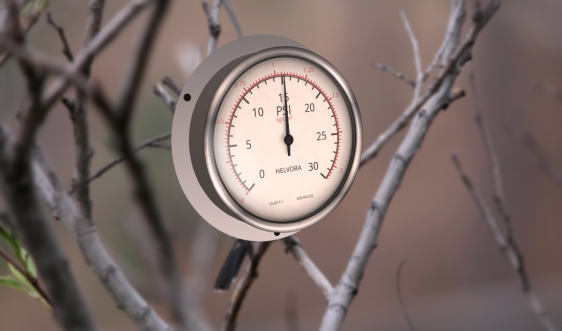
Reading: 15 psi
